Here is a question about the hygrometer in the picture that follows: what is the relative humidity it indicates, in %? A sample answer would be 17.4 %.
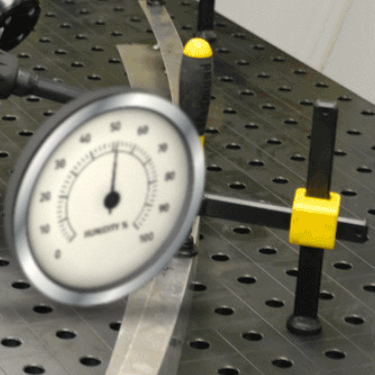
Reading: 50 %
